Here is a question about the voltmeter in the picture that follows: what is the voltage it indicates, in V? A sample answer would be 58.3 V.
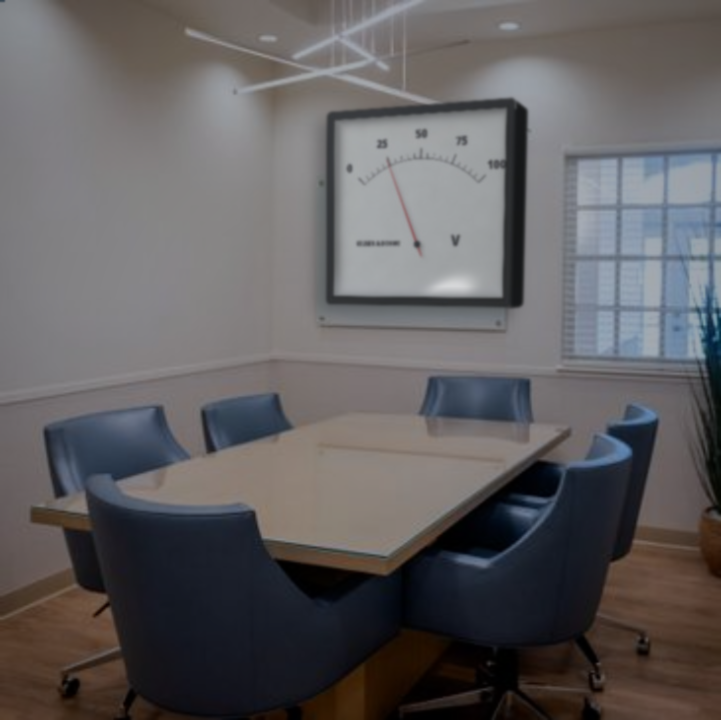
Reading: 25 V
